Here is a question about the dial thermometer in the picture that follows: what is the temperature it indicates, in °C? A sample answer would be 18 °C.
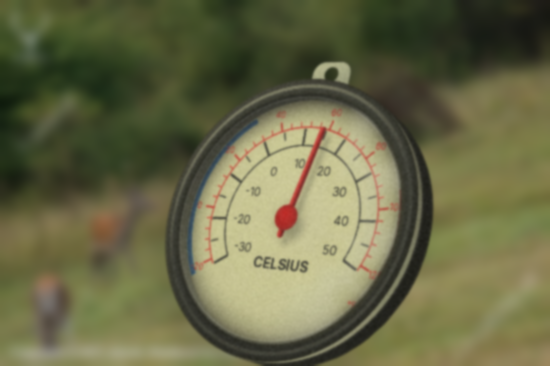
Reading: 15 °C
